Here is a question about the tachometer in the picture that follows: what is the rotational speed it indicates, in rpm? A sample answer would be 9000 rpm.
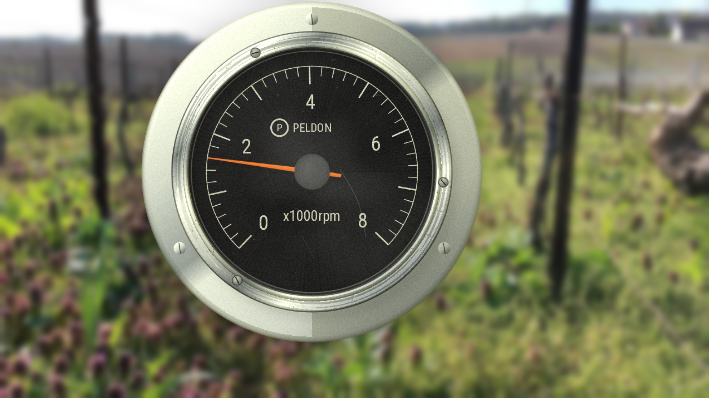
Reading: 1600 rpm
